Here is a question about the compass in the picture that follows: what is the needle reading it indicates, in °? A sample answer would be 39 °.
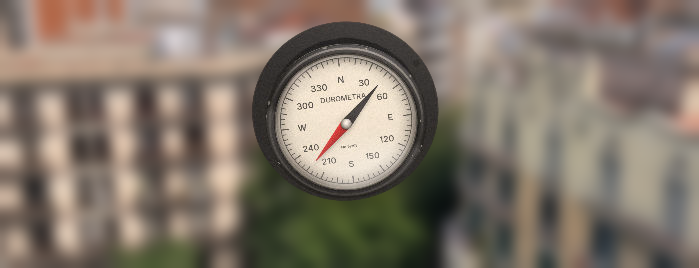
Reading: 225 °
